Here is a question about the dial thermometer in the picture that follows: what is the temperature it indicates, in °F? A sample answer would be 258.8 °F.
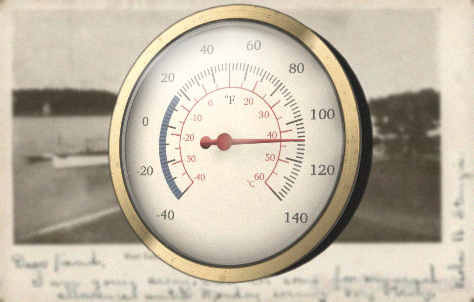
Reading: 110 °F
